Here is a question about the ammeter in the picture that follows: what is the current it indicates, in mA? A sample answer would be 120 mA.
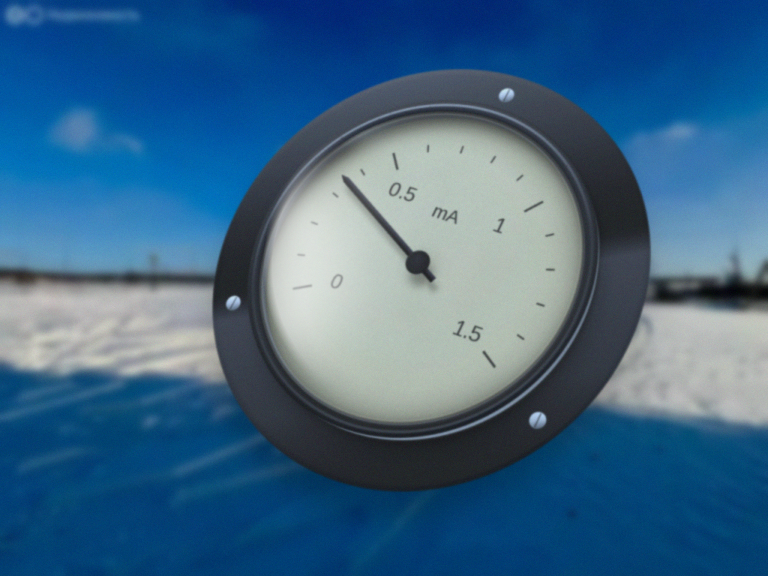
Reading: 0.35 mA
